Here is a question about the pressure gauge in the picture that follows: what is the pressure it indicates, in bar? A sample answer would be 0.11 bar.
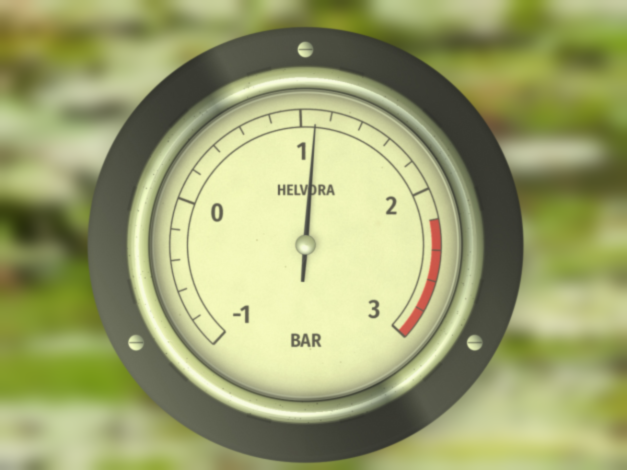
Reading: 1.1 bar
